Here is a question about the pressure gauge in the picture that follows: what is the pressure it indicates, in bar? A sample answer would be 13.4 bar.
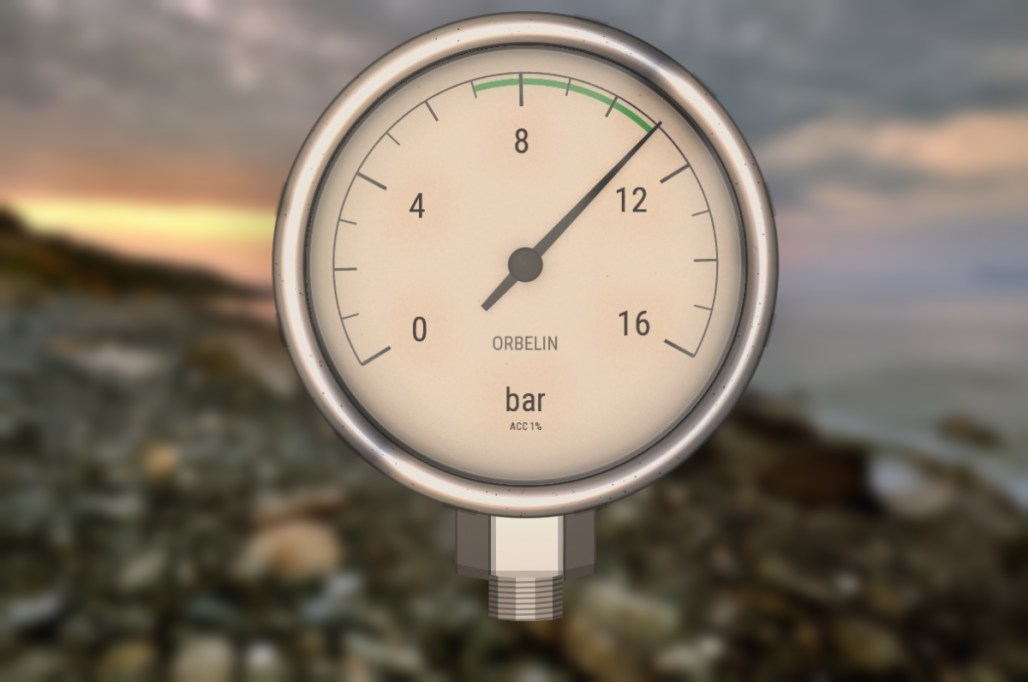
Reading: 11 bar
